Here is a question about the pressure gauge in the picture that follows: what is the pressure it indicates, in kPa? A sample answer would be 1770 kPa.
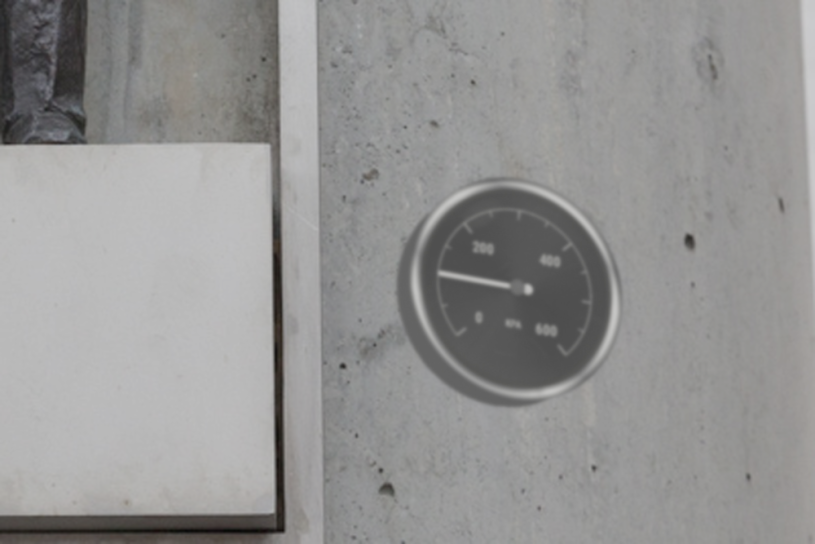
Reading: 100 kPa
